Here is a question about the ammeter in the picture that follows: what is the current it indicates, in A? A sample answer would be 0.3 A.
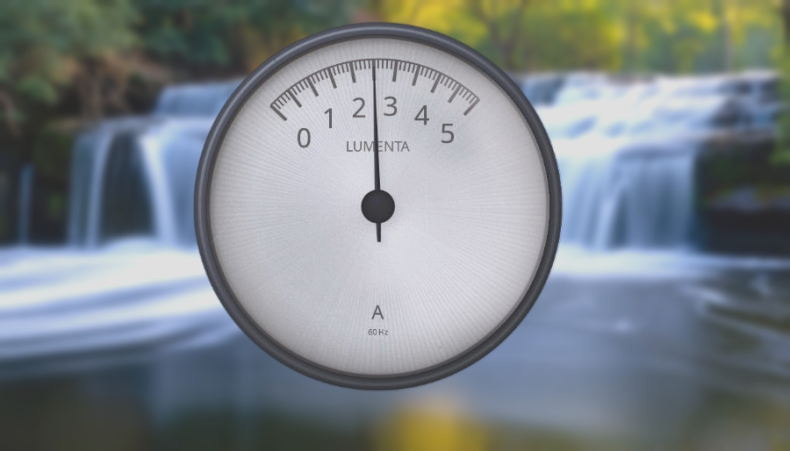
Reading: 2.5 A
